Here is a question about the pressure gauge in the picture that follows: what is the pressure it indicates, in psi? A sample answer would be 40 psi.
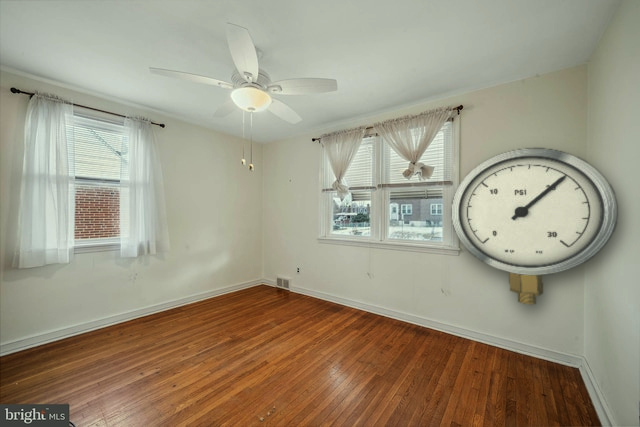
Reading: 20 psi
